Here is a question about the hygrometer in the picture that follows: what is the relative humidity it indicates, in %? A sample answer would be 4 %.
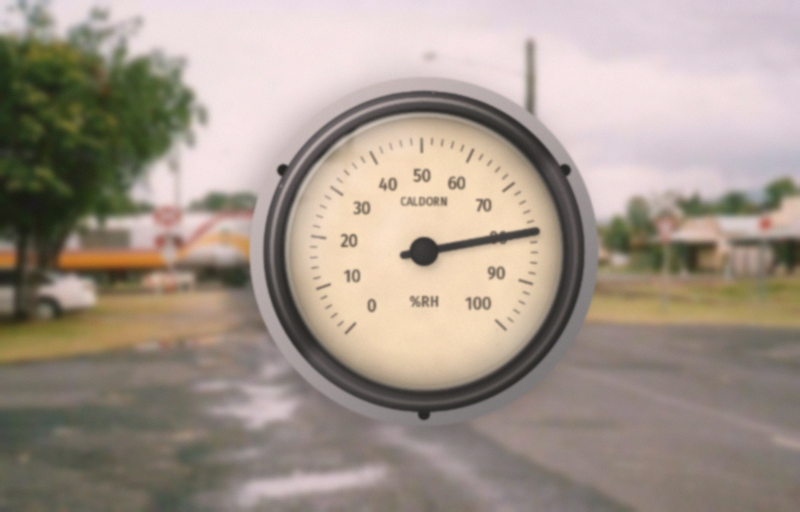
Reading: 80 %
